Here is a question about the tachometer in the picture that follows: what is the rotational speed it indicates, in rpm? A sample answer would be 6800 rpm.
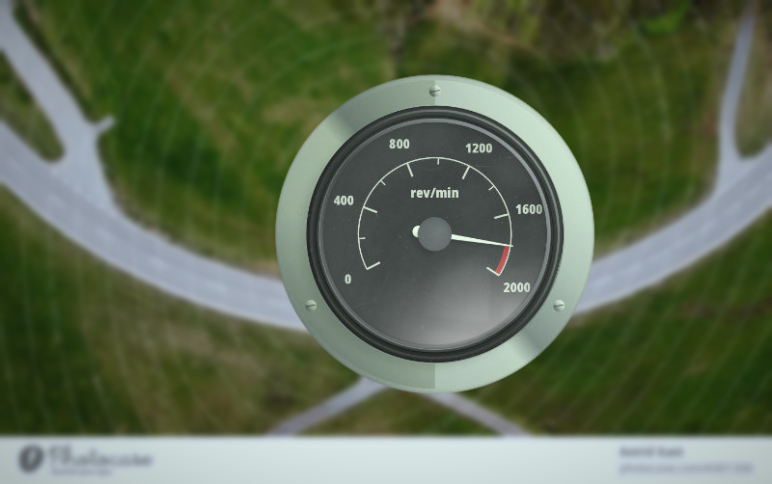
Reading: 1800 rpm
